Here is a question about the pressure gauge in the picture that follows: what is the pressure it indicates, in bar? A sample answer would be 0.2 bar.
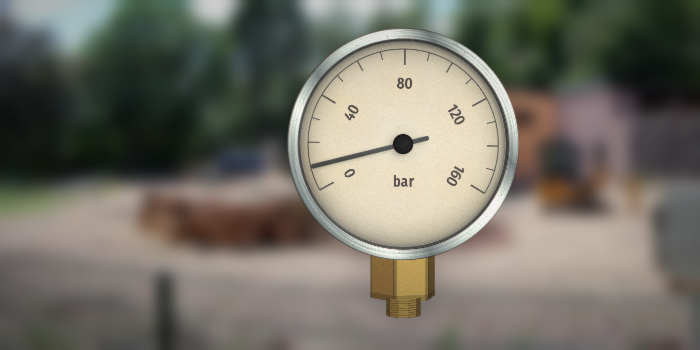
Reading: 10 bar
